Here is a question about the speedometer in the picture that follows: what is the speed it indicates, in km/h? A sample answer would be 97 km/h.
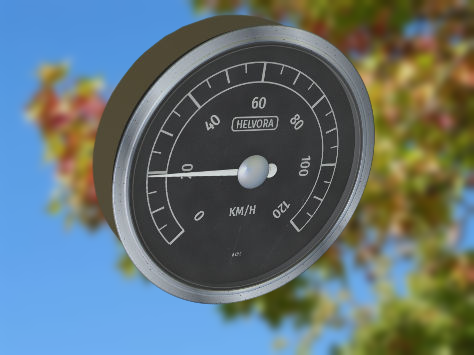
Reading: 20 km/h
